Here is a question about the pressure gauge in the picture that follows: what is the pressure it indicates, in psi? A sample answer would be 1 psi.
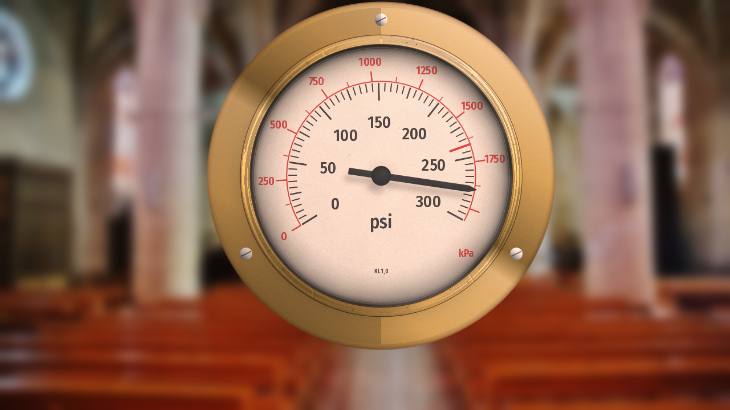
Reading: 275 psi
